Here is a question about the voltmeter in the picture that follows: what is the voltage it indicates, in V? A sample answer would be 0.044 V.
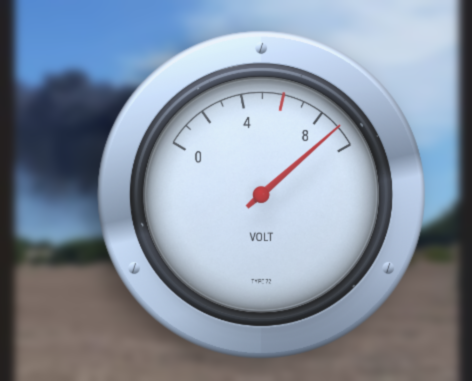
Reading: 9 V
